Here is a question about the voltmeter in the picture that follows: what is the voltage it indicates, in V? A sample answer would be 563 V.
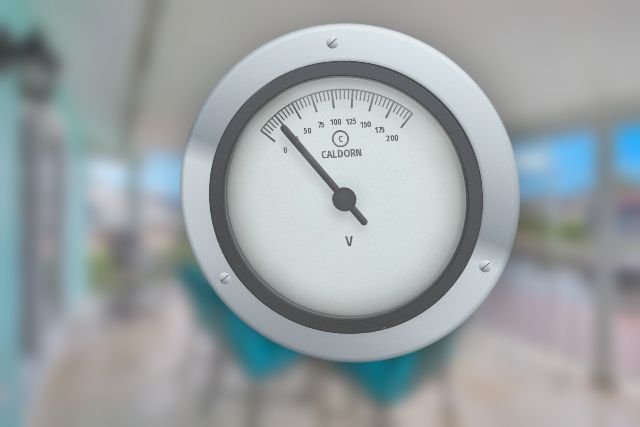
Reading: 25 V
